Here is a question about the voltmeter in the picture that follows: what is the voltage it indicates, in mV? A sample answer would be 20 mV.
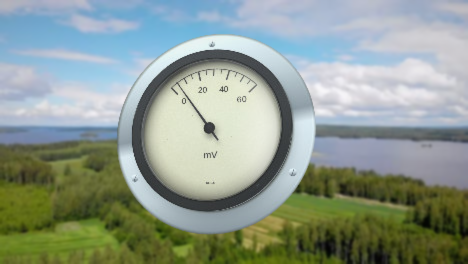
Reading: 5 mV
